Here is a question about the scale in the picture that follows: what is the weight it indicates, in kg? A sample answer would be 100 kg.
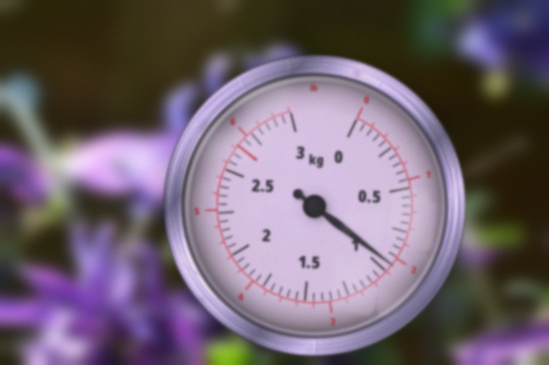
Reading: 0.95 kg
